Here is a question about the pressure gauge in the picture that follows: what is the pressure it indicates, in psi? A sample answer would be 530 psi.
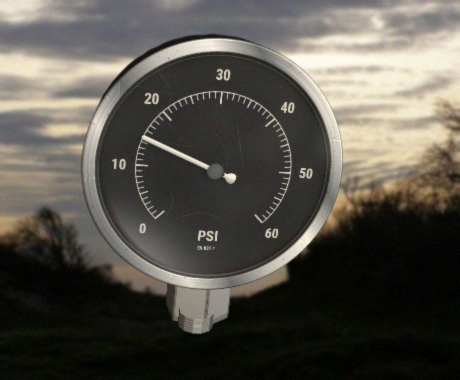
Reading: 15 psi
